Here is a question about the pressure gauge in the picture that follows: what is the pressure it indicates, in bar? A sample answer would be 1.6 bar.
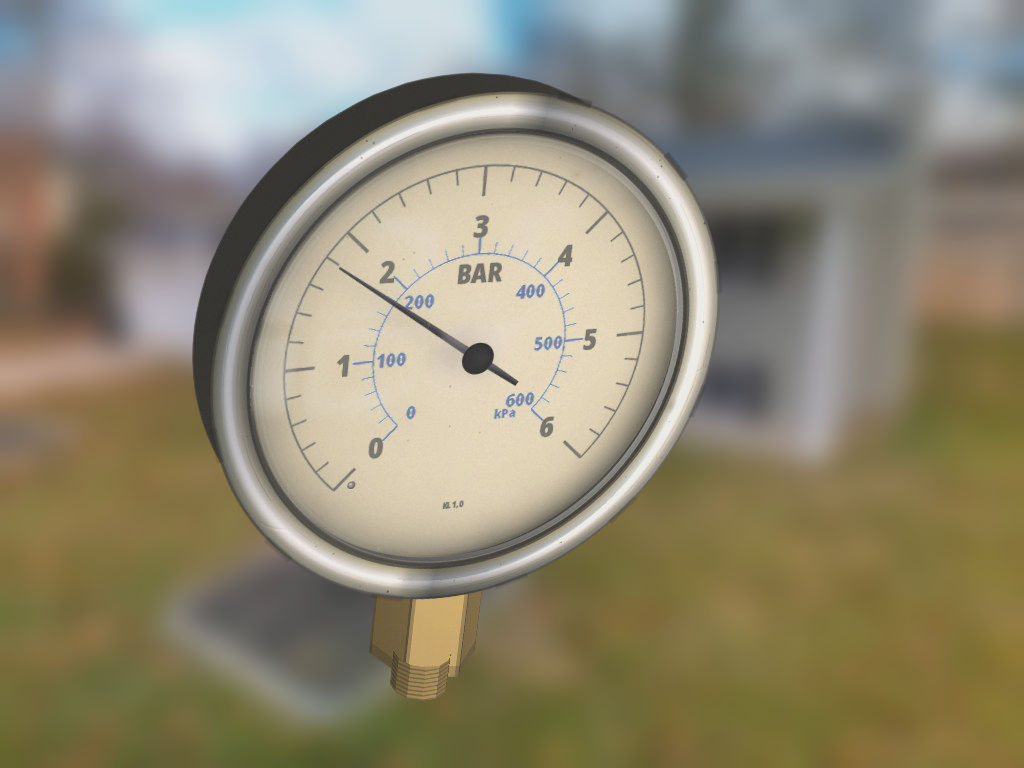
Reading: 1.8 bar
